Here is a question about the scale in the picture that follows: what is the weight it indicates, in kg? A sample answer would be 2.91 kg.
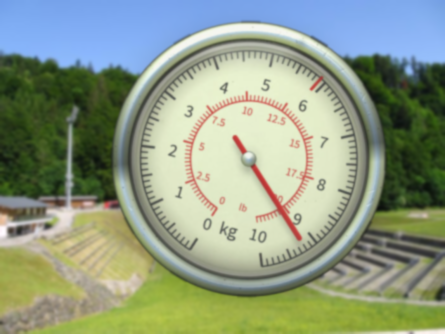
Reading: 9.2 kg
